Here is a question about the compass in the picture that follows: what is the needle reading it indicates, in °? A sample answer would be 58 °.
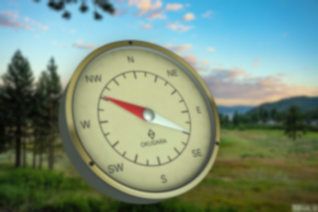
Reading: 300 °
